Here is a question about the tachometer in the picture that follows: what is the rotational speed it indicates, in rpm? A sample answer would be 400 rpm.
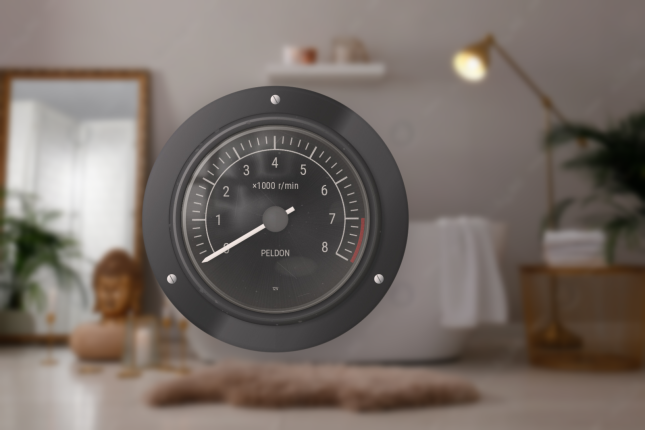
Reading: 0 rpm
